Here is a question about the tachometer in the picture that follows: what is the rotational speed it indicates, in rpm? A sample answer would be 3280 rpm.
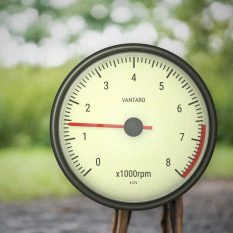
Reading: 1400 rpm
